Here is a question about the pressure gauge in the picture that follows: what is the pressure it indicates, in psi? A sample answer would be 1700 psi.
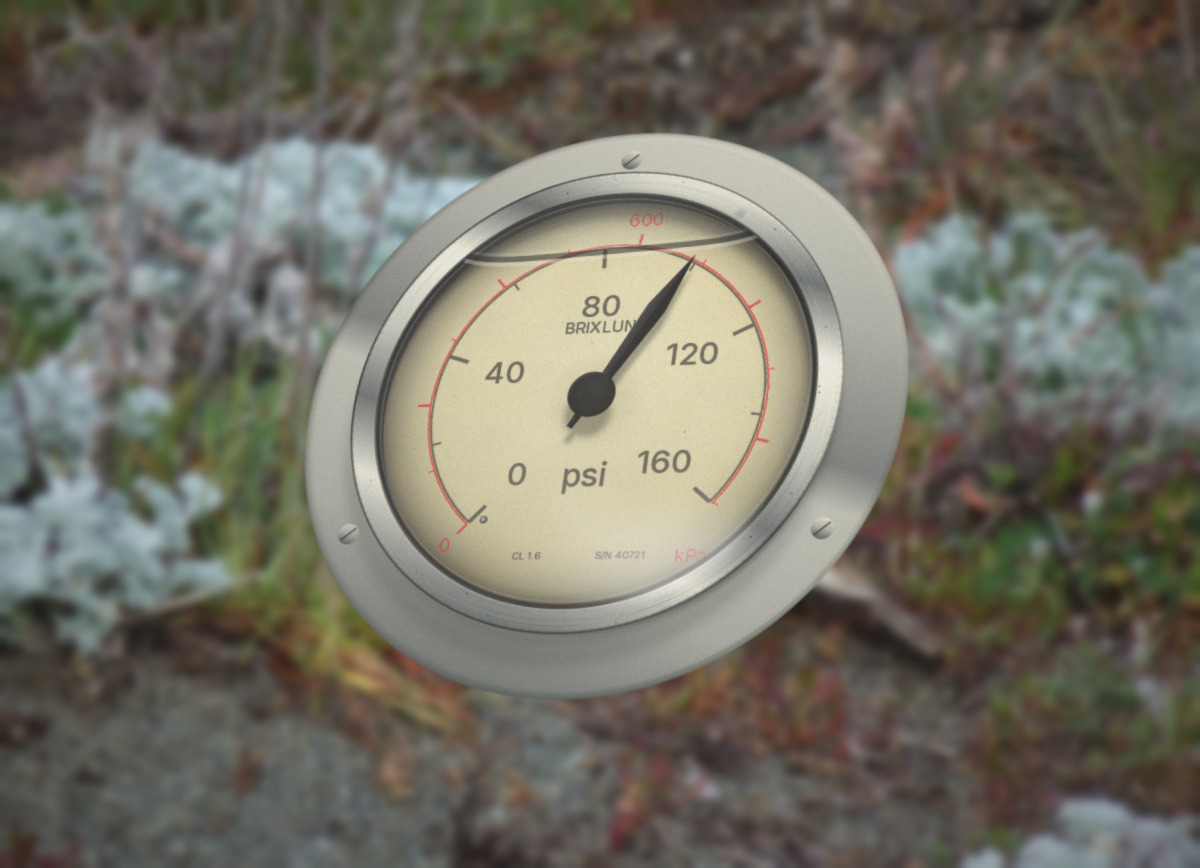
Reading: 100 psi
